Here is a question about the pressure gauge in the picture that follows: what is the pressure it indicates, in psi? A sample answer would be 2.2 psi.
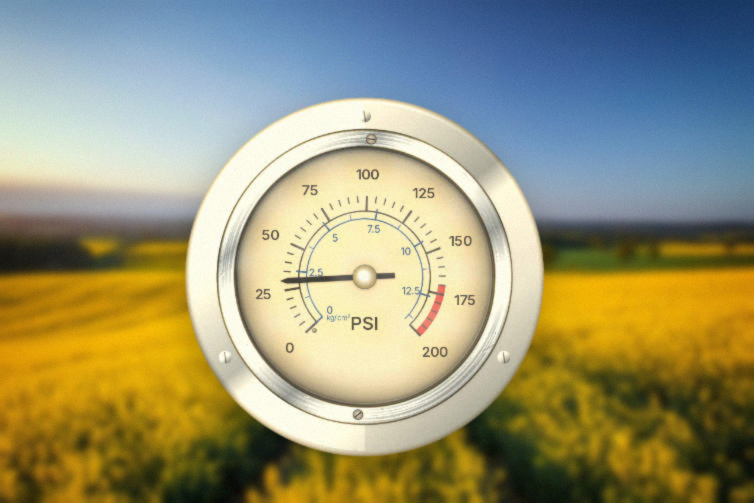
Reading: 30 psi
